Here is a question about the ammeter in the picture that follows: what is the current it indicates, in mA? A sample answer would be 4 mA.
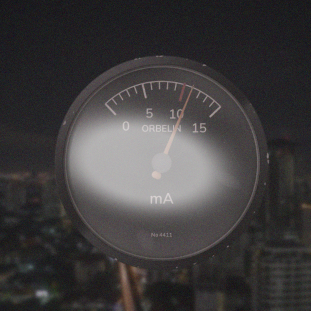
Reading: 11 mA
